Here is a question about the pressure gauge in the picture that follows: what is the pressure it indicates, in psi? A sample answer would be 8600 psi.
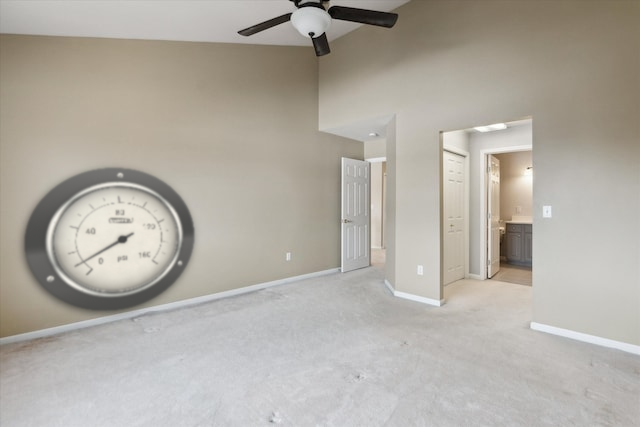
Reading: 10 psi
